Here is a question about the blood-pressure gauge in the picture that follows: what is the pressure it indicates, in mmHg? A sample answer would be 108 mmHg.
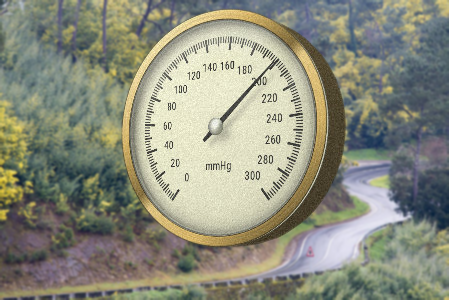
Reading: 200 mmHg
